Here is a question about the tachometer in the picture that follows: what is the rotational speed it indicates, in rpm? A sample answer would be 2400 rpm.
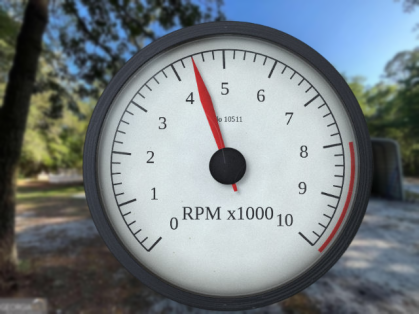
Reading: 4400 rpm
